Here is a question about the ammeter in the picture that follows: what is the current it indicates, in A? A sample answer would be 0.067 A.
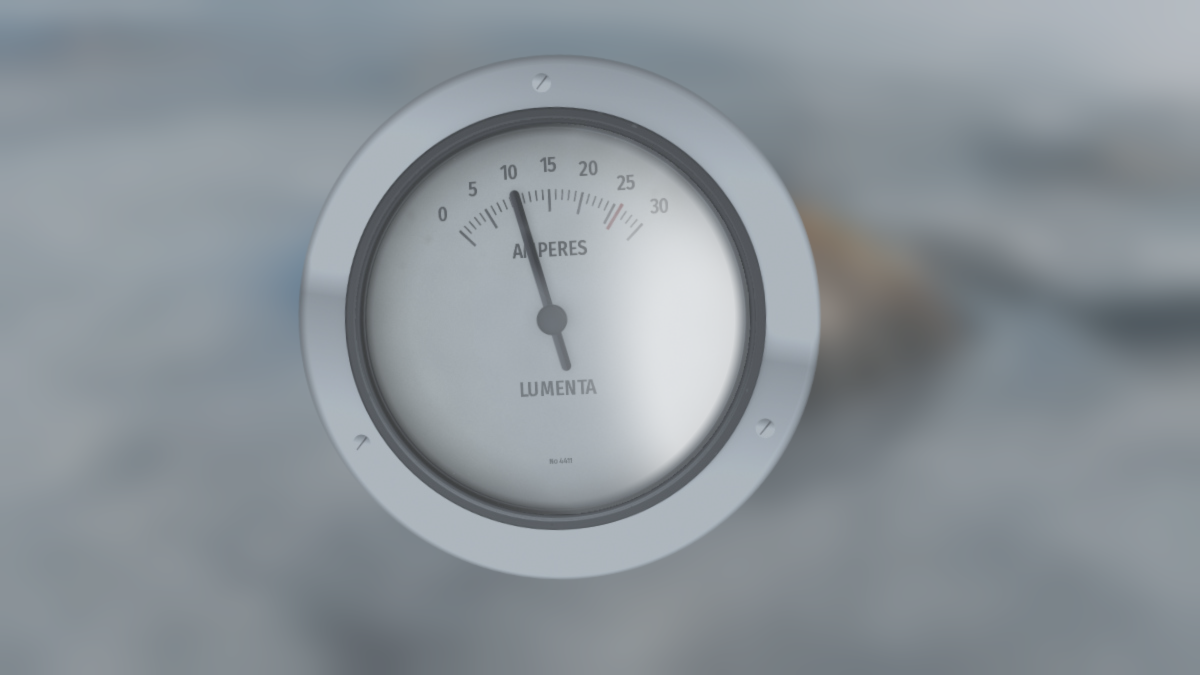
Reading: 10 A
